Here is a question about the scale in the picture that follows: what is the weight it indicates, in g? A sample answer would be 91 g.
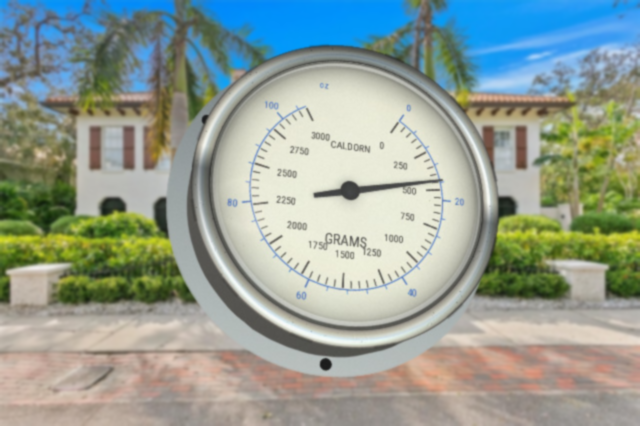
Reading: 450 g
